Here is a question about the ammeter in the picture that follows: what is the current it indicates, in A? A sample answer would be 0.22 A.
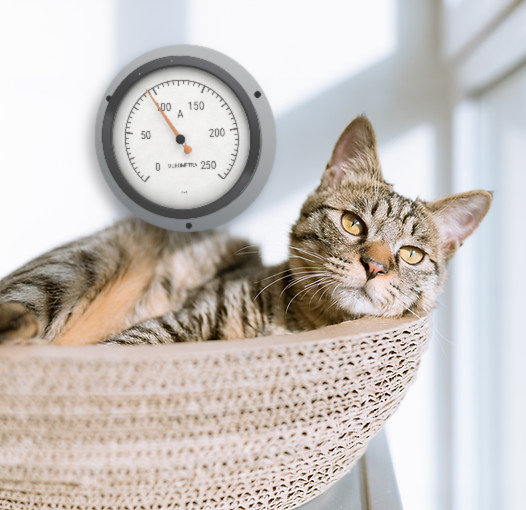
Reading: 95 A
